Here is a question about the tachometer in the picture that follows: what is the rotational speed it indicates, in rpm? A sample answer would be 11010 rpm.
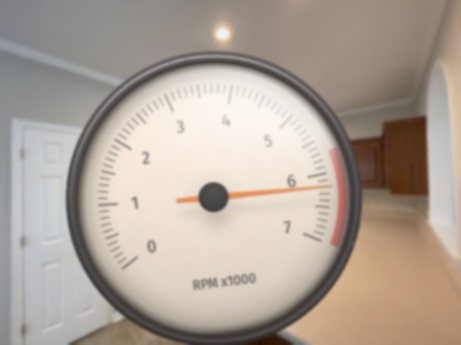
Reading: 6200 rpm
